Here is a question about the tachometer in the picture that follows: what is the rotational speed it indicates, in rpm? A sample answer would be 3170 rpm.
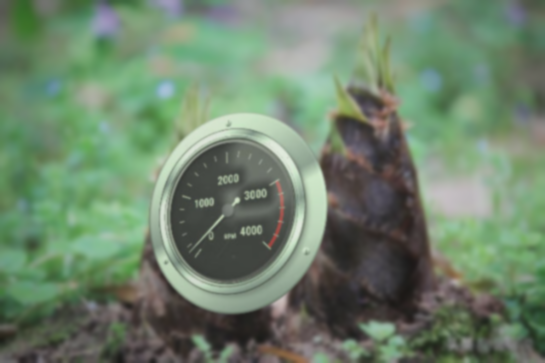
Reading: 100 rpm
